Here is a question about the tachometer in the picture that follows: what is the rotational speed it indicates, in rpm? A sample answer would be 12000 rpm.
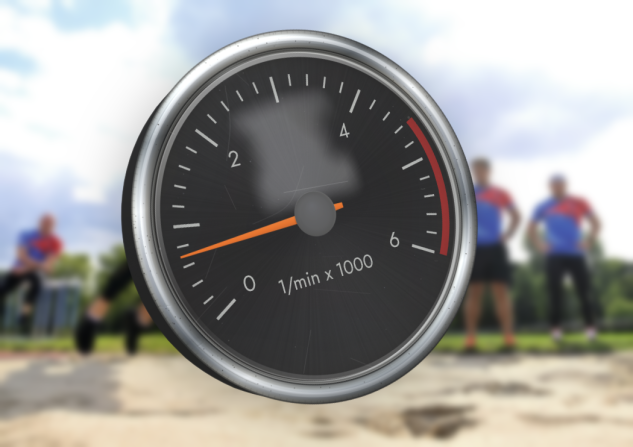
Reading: 700 rpm
